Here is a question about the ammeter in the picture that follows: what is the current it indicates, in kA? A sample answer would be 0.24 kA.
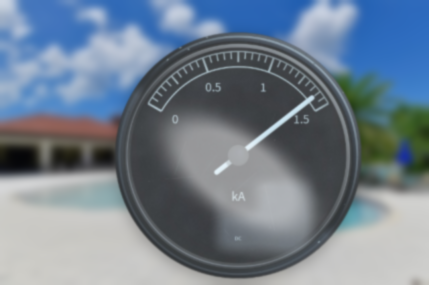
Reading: 1.4 kA
